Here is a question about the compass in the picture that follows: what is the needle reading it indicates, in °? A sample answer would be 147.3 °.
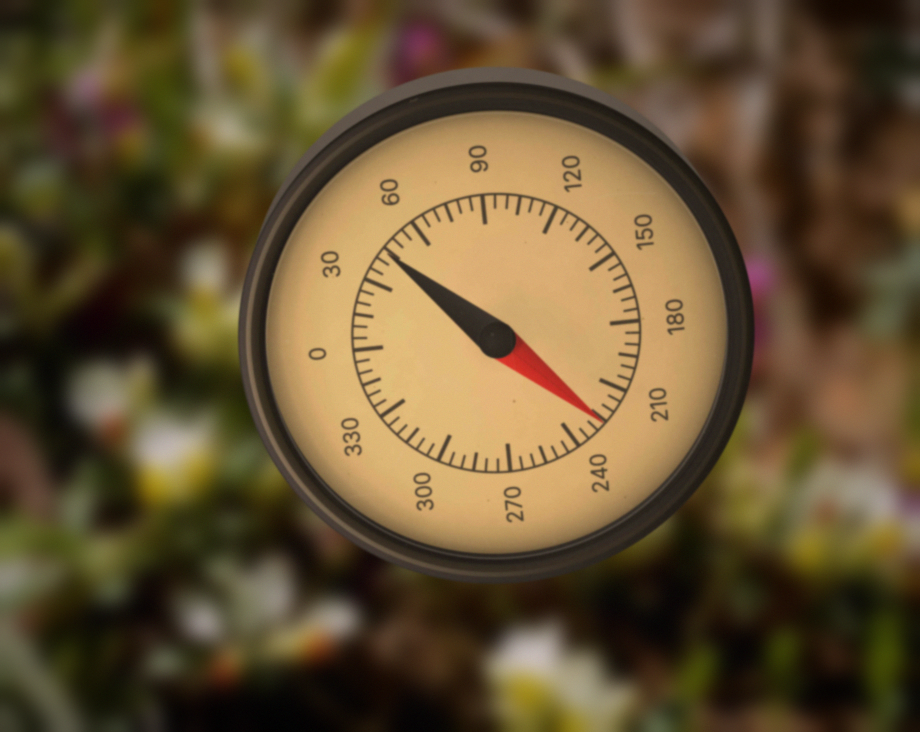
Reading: 225 °
